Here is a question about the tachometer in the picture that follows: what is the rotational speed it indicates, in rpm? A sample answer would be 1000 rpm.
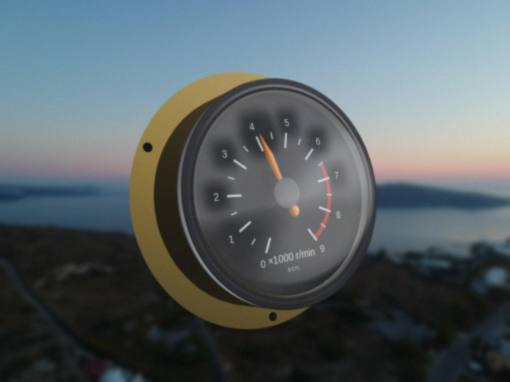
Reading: 4000 rpm
